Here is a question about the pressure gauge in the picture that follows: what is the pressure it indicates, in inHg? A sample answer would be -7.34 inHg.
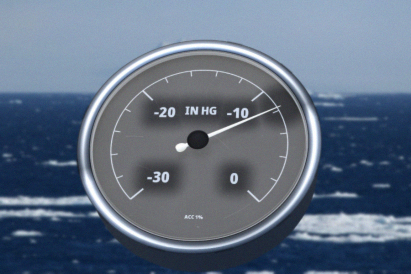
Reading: -8 inHg
